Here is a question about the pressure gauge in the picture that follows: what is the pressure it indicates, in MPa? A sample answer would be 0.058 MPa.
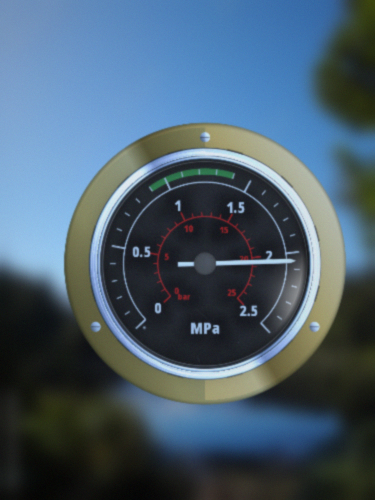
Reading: 2.05 MPa
